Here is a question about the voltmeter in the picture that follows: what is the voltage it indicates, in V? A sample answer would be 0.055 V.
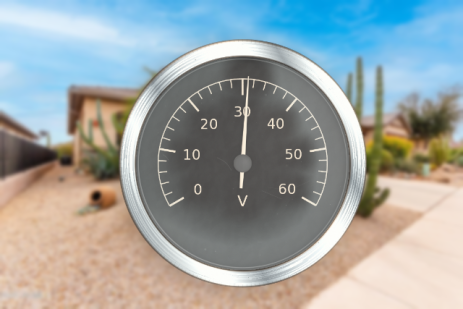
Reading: 31 V
